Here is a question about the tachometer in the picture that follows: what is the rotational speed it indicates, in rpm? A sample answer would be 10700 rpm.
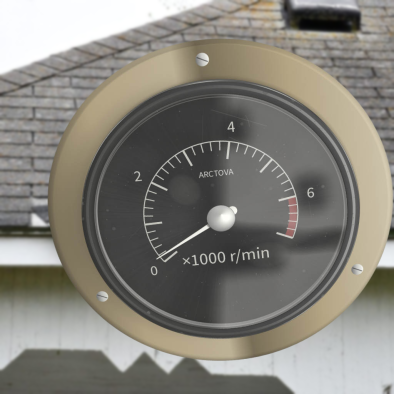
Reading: 200 rpm
